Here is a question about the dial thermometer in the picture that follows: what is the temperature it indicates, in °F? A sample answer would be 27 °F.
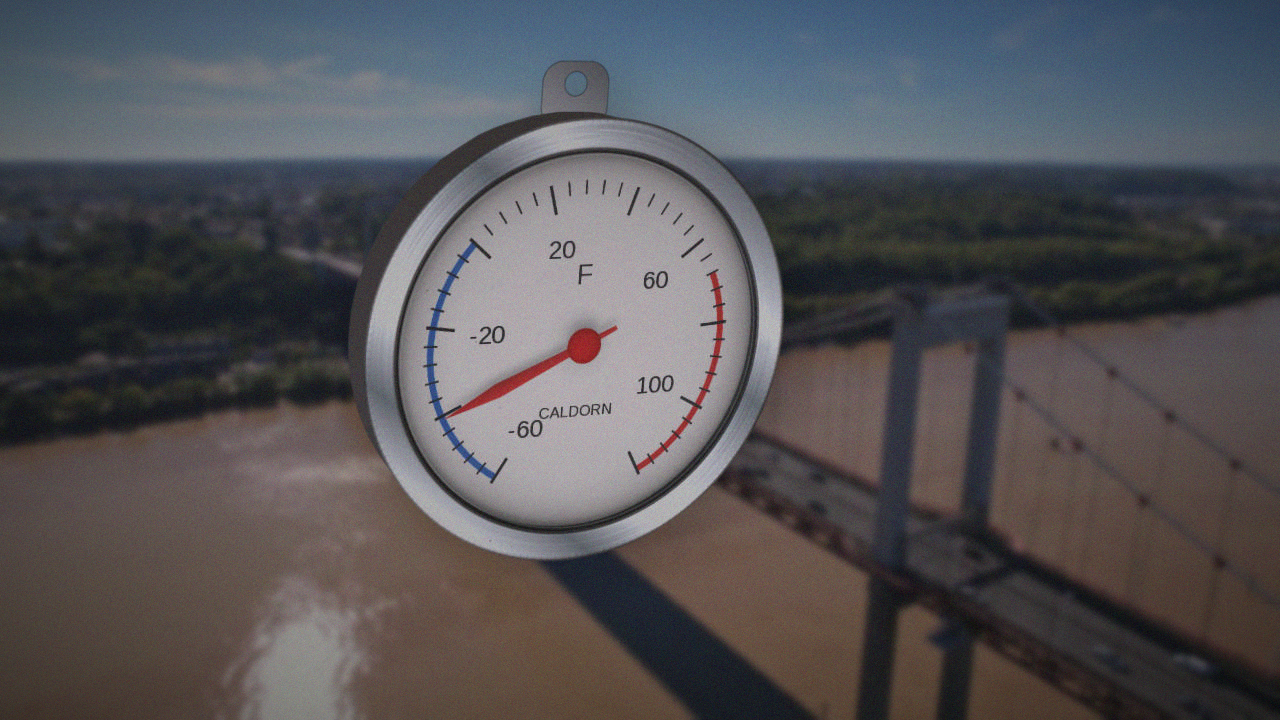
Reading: -40 °F
